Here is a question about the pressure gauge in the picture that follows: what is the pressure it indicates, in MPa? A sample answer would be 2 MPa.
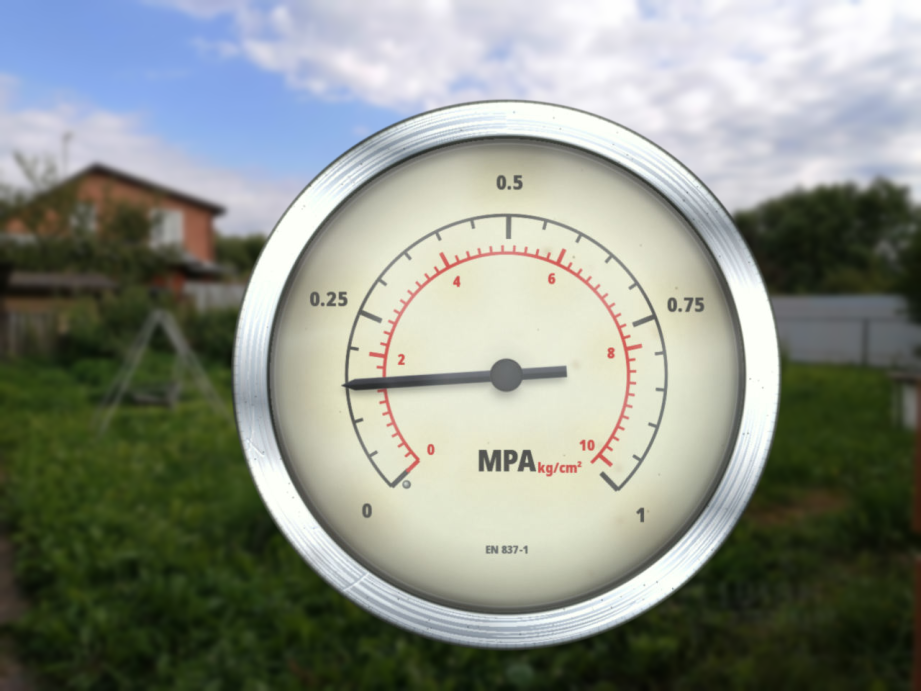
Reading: 0.15 MPa
